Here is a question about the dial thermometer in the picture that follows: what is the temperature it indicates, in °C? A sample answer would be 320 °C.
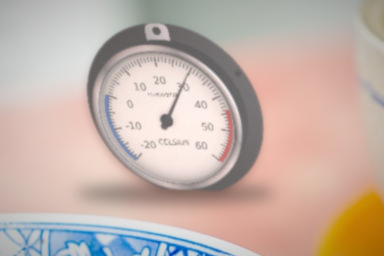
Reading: 30 °C
